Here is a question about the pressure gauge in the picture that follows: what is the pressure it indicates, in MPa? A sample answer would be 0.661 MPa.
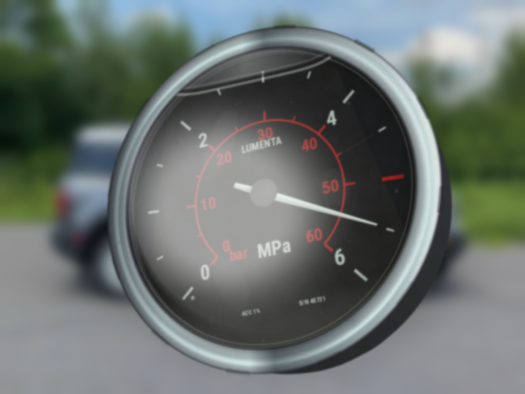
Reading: 5.5 MPa
